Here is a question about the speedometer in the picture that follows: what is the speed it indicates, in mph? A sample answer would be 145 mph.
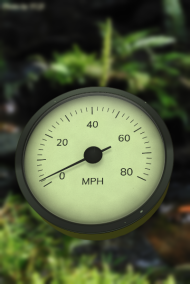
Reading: 2 mph
